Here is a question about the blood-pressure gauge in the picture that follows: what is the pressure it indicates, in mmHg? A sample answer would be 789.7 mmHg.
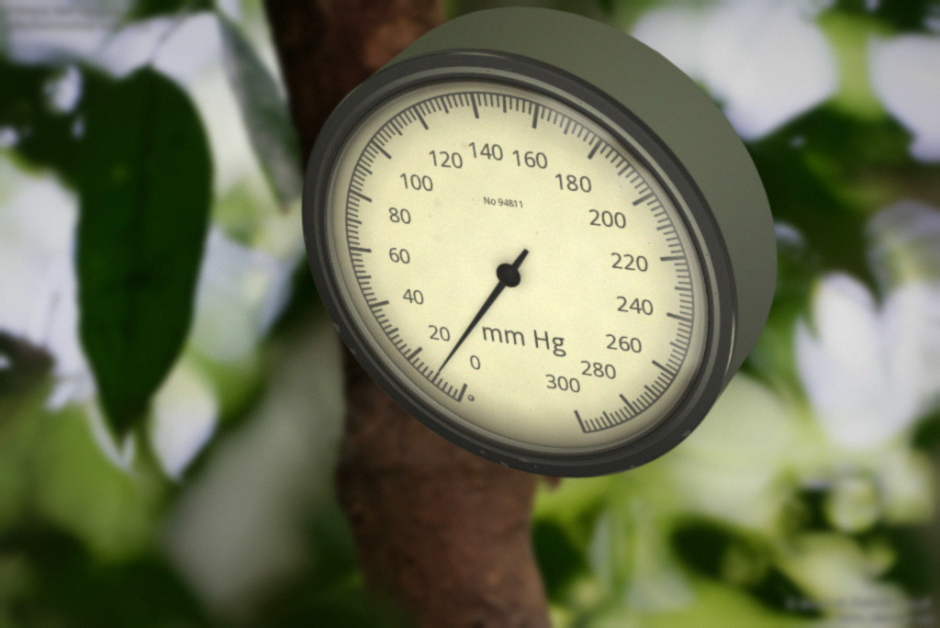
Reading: 10 mmHg
